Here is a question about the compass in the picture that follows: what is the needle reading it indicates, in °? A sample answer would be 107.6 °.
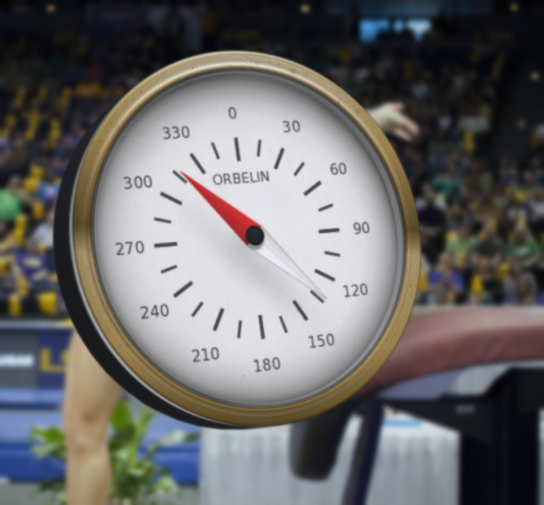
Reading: 315 °
